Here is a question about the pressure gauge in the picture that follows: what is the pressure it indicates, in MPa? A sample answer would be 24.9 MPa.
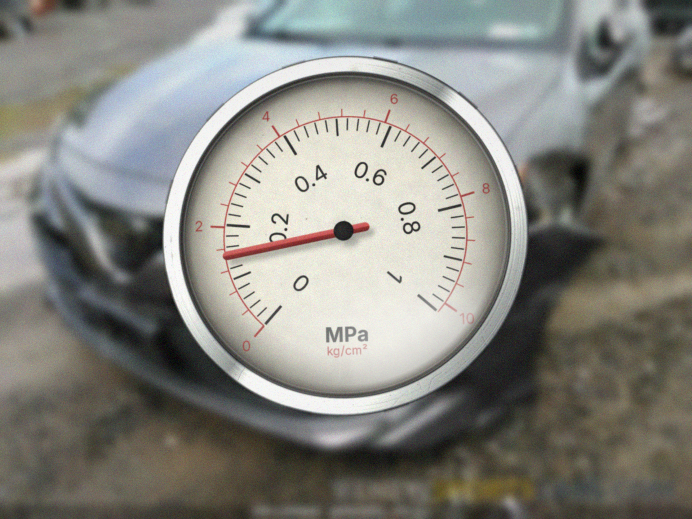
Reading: 0.14 MPa
